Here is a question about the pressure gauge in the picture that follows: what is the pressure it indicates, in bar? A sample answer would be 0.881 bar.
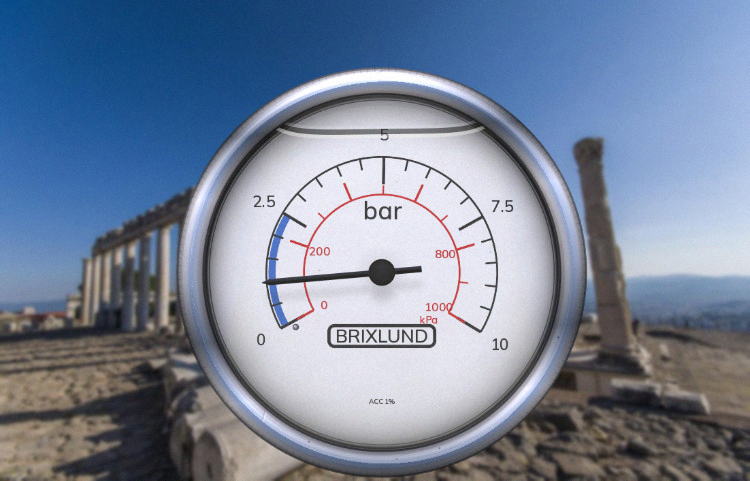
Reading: 1 bar
